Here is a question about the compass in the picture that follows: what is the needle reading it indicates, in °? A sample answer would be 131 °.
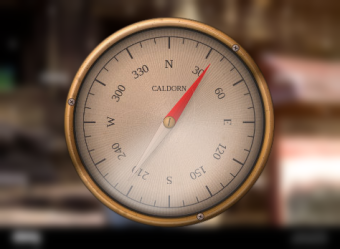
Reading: 35 °
